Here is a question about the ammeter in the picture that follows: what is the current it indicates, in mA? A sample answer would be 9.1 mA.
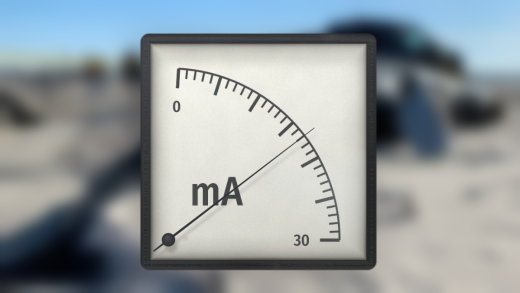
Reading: 17 mA
